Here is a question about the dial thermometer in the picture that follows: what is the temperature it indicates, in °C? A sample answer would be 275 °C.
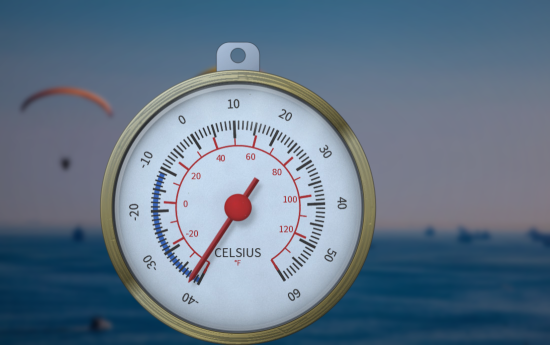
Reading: -38 °C
